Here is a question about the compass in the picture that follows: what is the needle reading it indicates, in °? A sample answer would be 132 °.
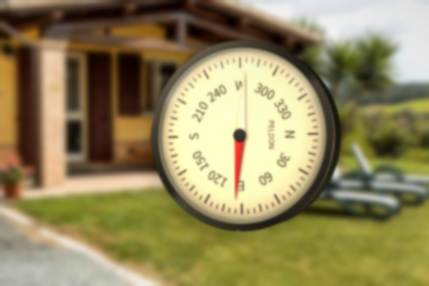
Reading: 95 °
